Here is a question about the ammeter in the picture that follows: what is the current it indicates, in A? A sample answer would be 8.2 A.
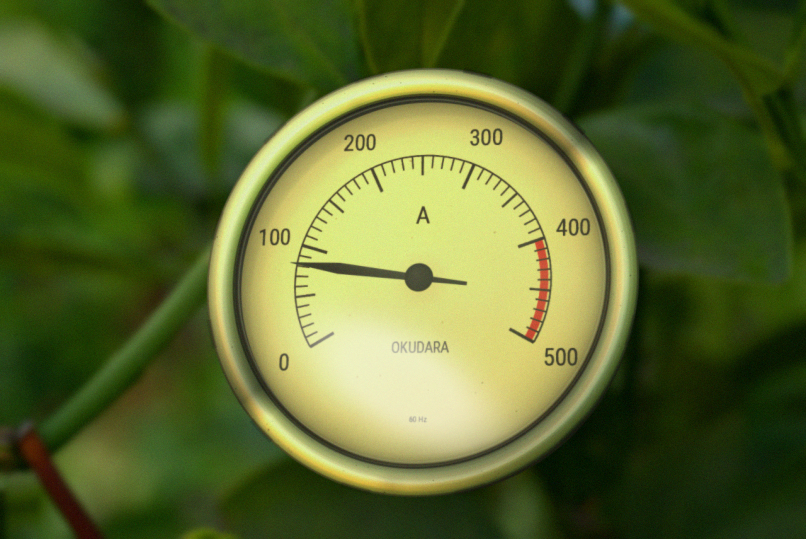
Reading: 80 A
